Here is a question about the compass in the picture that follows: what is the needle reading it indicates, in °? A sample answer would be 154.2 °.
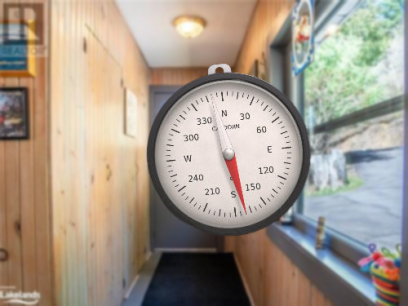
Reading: 170 °
